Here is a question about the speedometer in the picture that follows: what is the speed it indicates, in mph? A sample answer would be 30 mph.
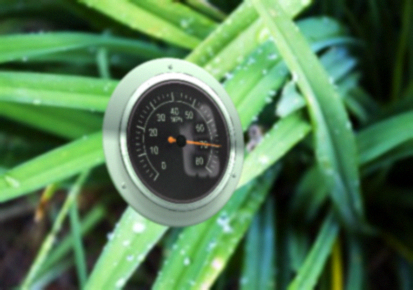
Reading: 70 mph
